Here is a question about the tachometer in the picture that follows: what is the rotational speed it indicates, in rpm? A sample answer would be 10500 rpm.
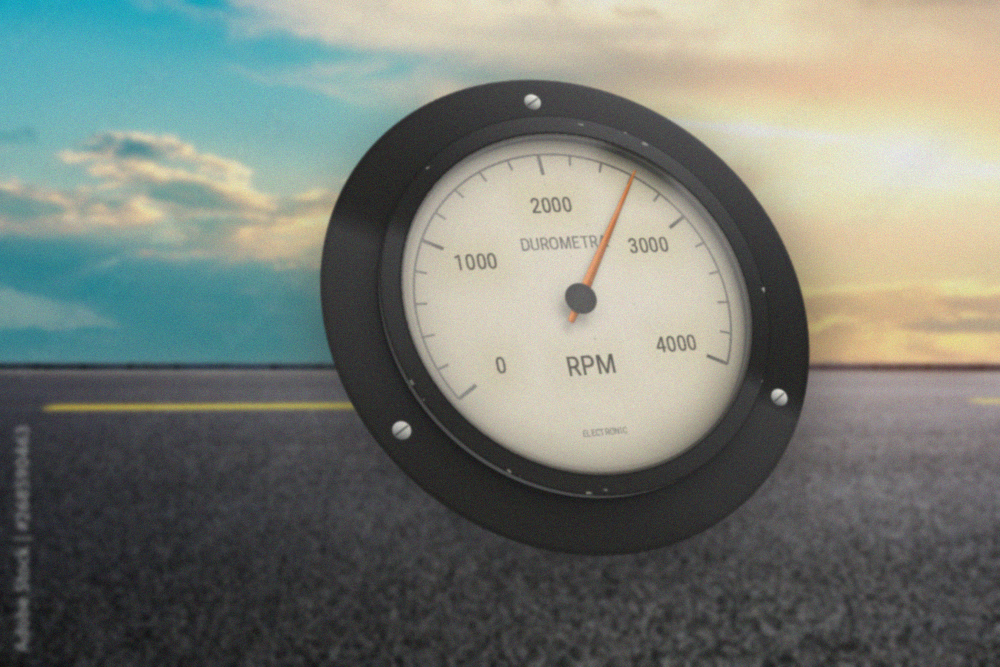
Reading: 2600 rpm
